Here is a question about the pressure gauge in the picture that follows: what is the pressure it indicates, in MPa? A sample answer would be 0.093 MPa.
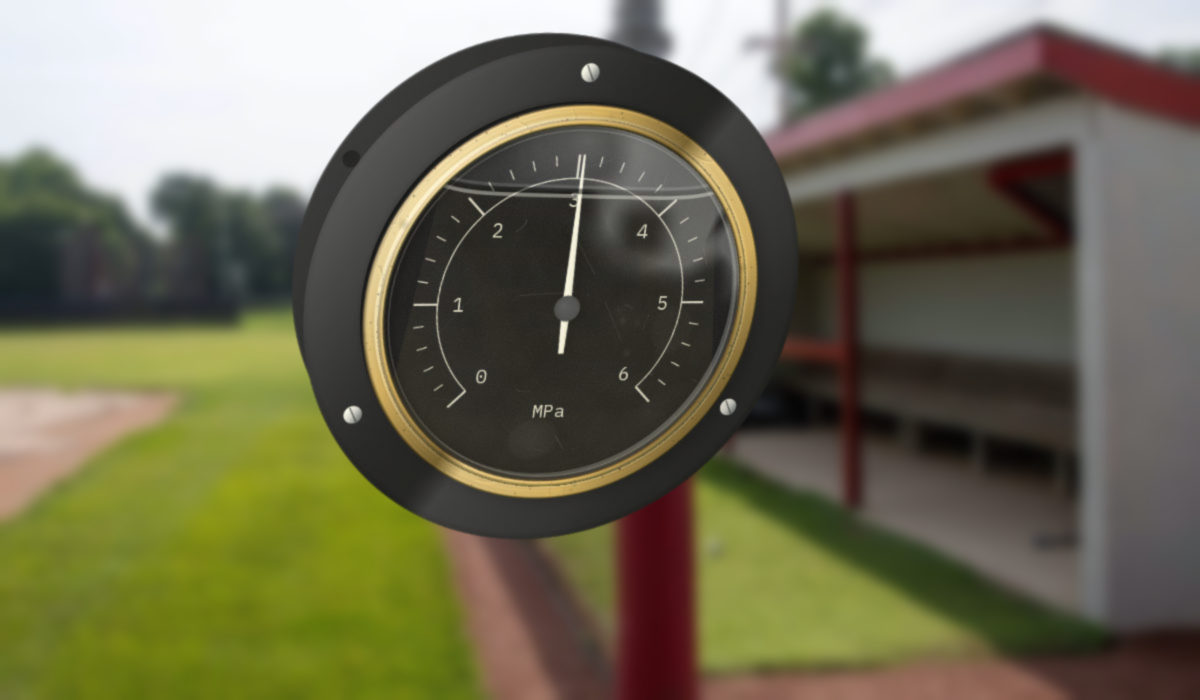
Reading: 3 MPa
